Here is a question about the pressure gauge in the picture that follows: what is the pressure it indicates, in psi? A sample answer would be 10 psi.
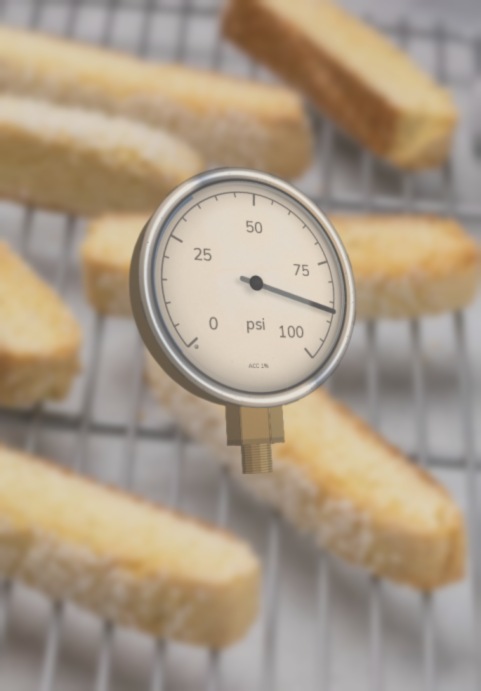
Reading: 87.5 psi
